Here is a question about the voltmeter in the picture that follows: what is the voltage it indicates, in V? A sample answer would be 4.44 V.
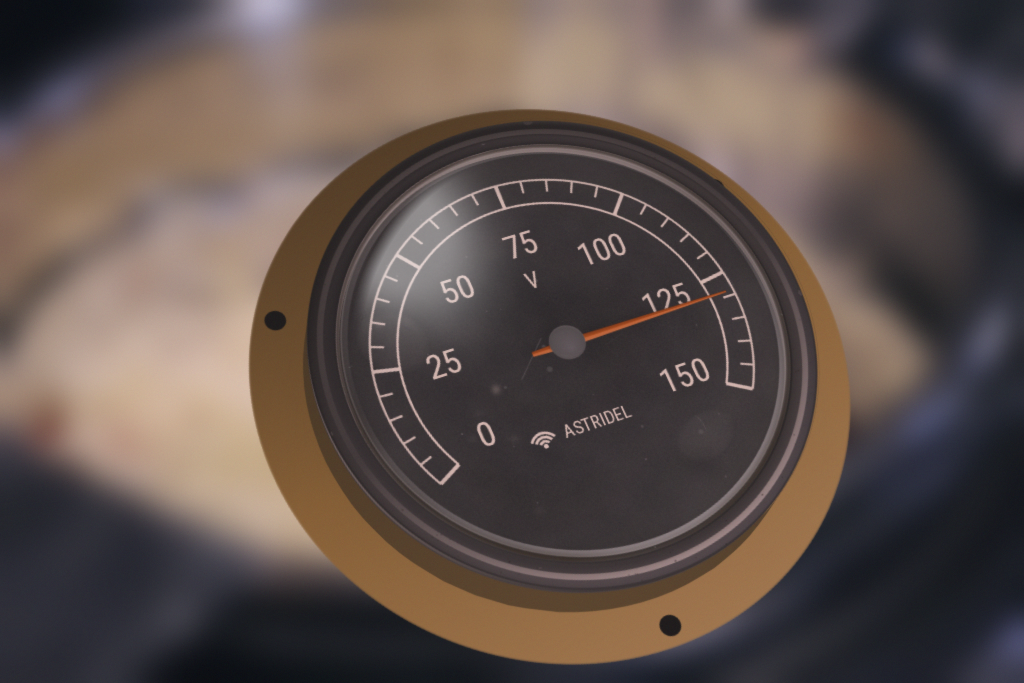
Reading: 130 V
